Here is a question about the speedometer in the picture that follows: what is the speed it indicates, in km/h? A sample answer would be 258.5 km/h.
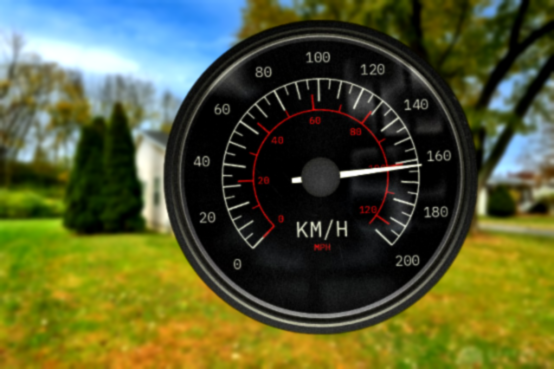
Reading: 162.5 km/h
